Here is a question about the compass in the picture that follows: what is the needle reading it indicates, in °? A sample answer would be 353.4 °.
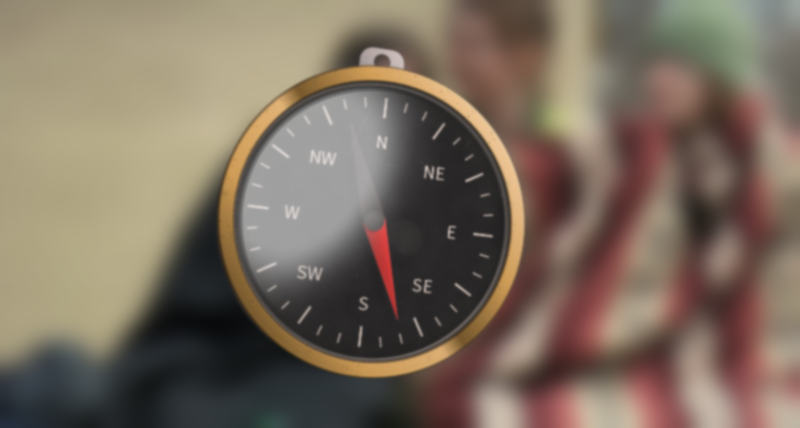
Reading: 160 °
